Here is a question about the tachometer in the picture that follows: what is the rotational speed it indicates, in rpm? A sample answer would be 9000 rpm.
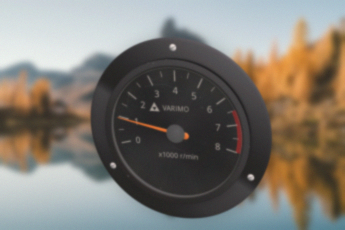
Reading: 1000 rpm
